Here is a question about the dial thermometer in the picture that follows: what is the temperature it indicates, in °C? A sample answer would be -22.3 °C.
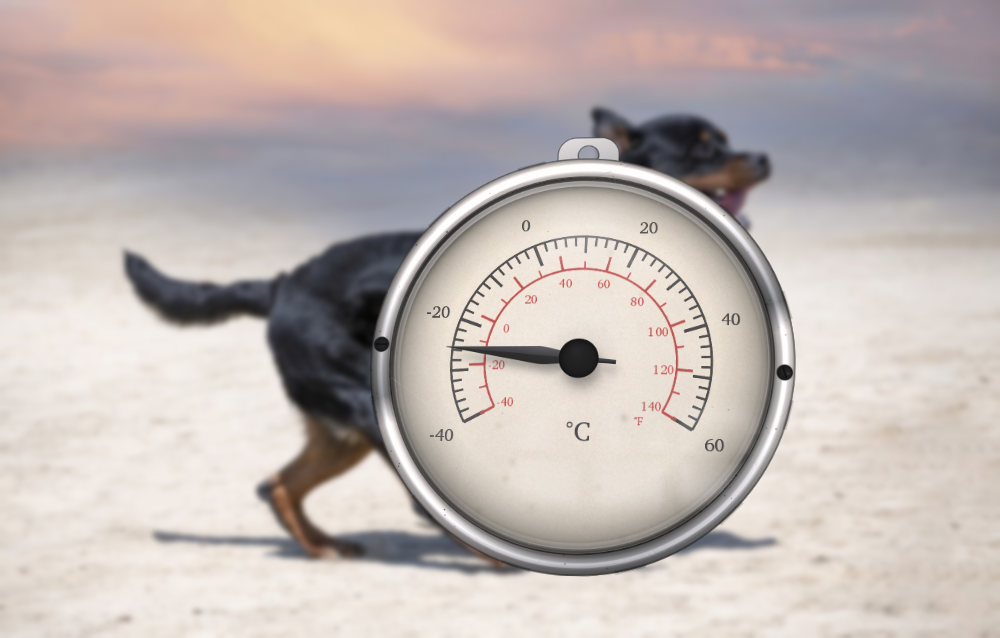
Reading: -26 °C
